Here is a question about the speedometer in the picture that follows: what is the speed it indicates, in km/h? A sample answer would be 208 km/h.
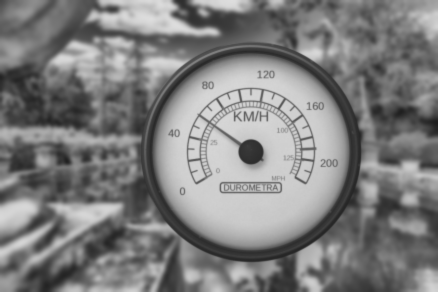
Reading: 60 km/h
